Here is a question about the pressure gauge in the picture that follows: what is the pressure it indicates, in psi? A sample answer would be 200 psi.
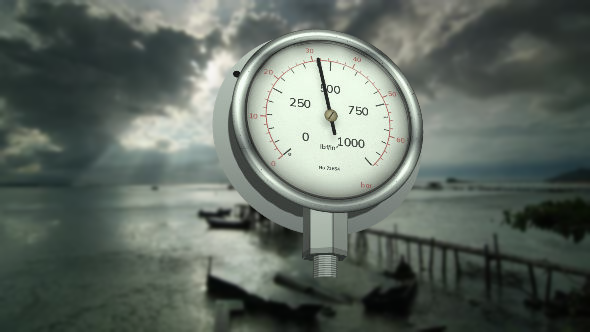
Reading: 450 psi
